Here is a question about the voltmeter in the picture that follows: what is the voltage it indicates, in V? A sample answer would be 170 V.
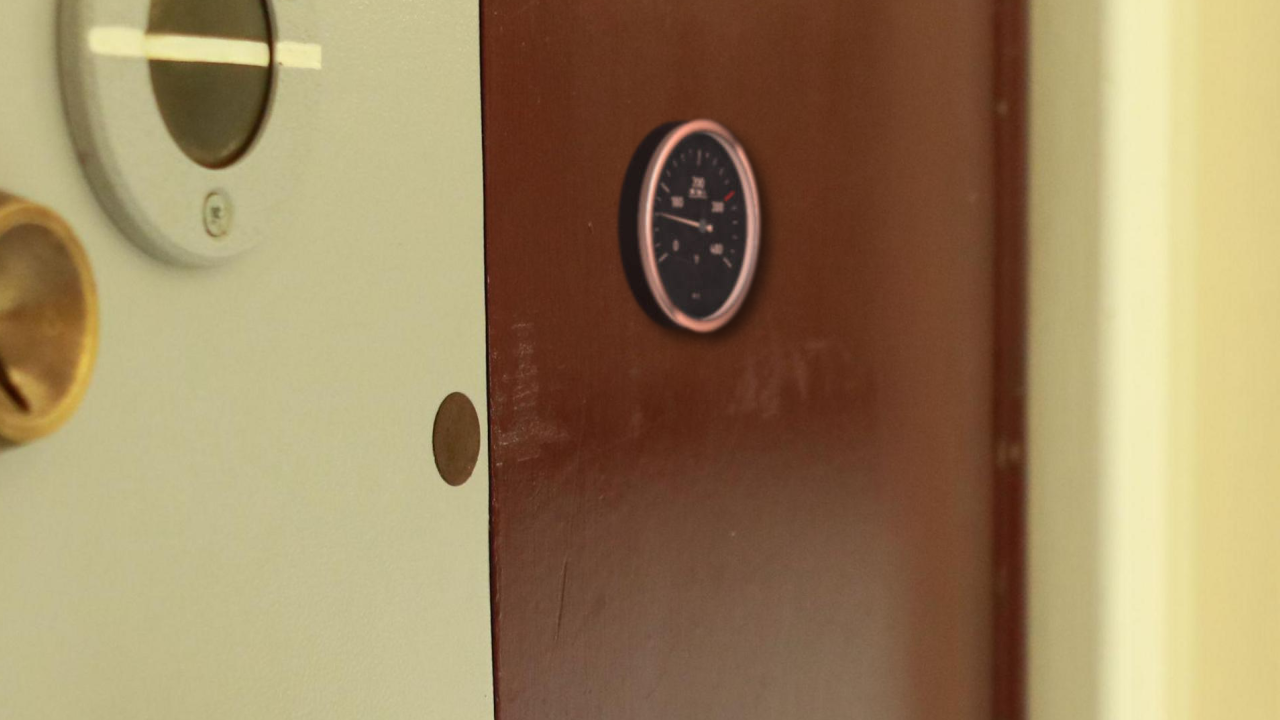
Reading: 60 V
